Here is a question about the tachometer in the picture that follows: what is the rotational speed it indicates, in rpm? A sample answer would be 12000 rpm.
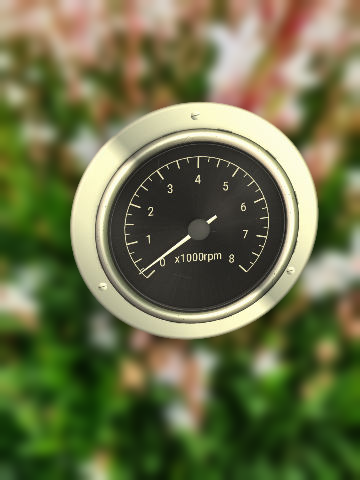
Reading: 250 rpm
